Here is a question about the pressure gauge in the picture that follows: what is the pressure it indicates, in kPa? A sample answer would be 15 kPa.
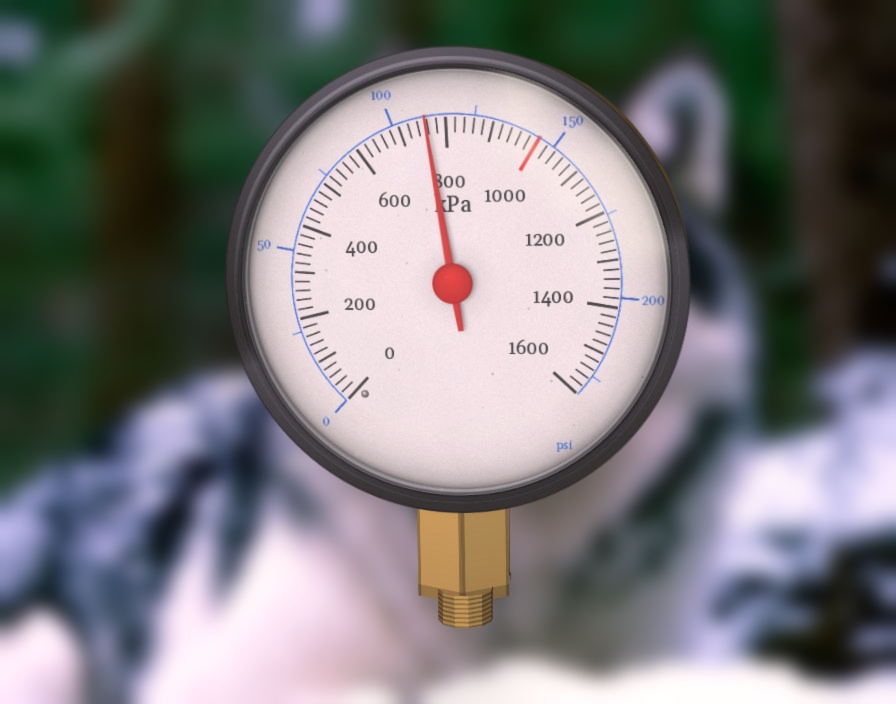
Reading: 760 kPa
